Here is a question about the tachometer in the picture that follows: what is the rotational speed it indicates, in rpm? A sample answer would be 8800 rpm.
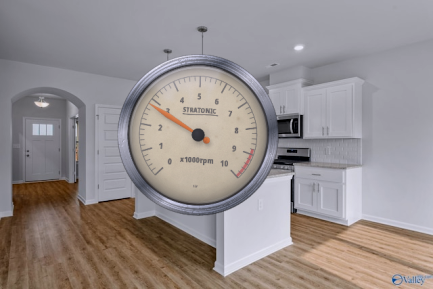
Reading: 2800 rpm
